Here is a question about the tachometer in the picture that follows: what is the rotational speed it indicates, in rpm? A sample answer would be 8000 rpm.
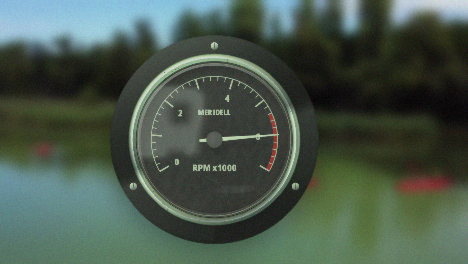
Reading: 6000 rpm
